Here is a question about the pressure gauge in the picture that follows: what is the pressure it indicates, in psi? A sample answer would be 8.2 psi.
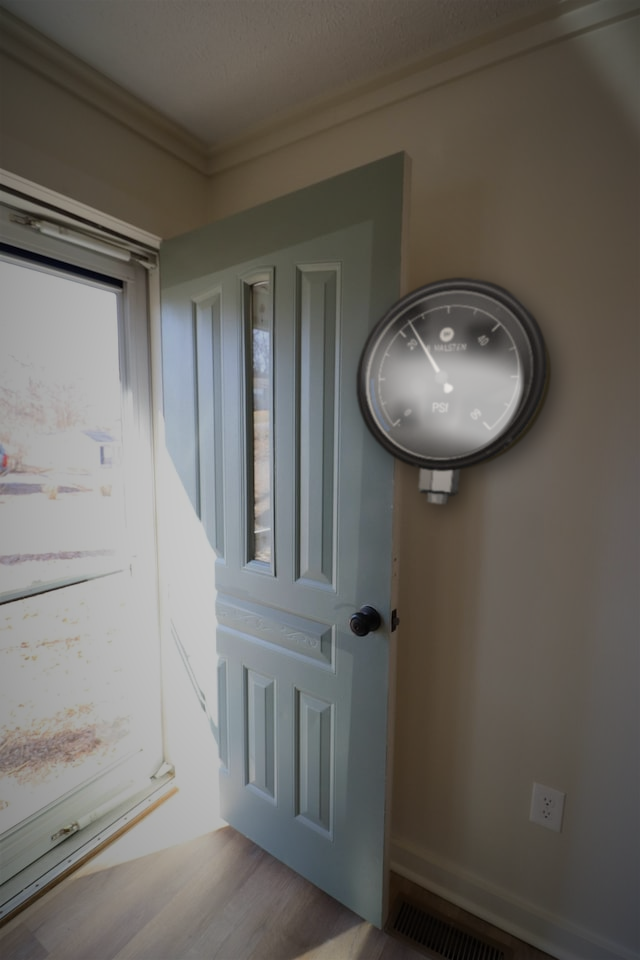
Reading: 22.5 psi
